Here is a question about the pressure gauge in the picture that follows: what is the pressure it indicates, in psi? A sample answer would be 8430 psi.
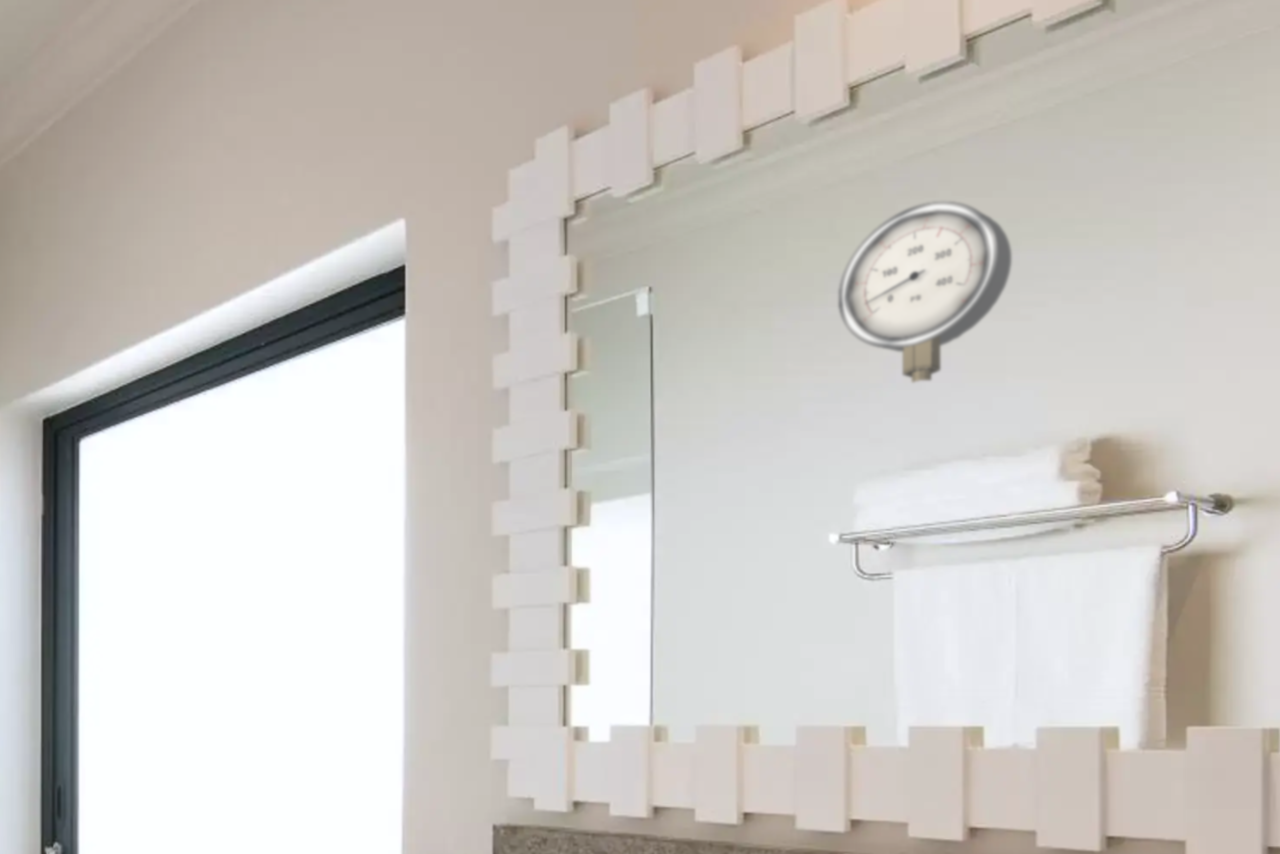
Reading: 25 psi
